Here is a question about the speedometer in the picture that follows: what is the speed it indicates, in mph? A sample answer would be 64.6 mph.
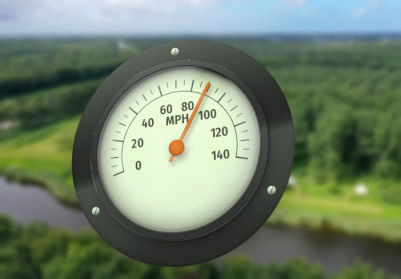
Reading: 90 mph
